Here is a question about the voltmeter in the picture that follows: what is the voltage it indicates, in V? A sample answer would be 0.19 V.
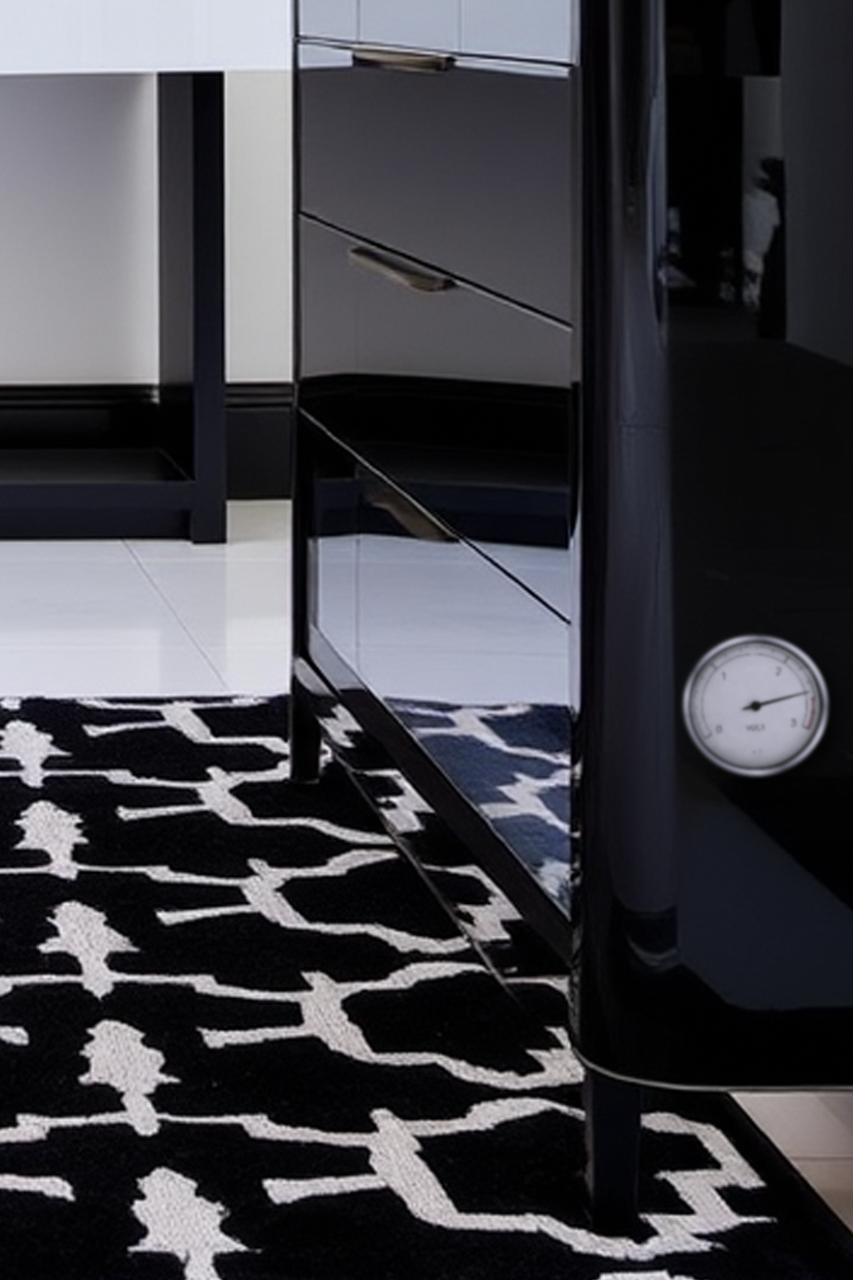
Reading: 2.5 V
